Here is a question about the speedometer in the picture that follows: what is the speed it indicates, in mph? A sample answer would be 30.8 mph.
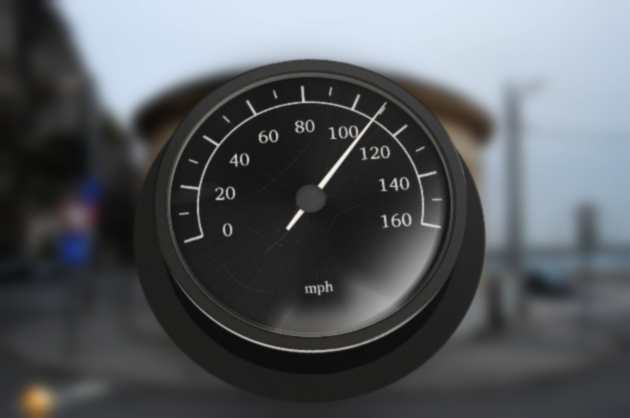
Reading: 110 mph
